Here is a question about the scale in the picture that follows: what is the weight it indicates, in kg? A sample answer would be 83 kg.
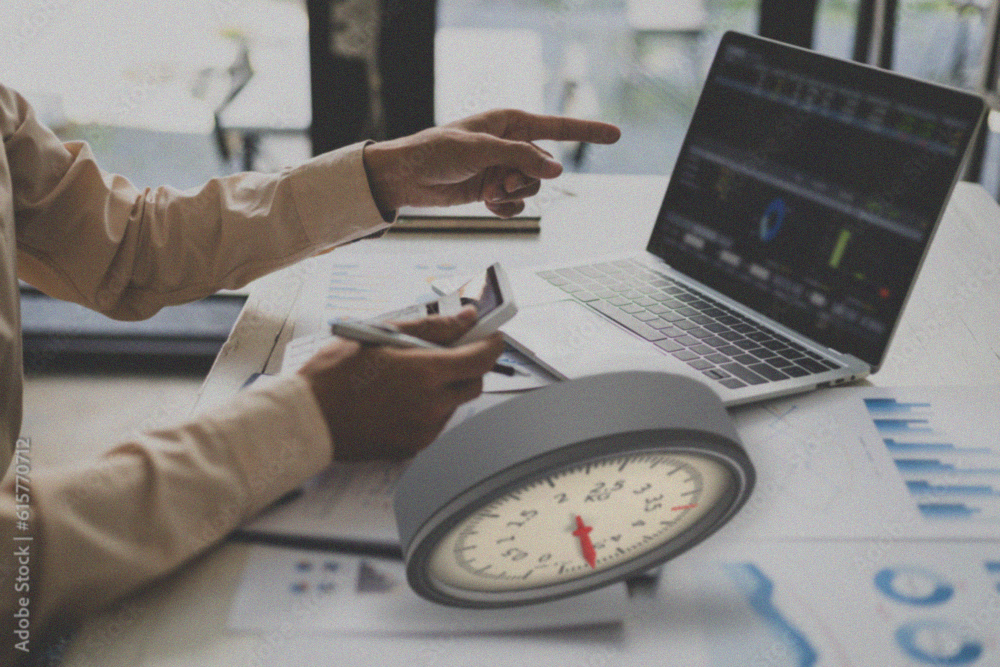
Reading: 4.75 kg
